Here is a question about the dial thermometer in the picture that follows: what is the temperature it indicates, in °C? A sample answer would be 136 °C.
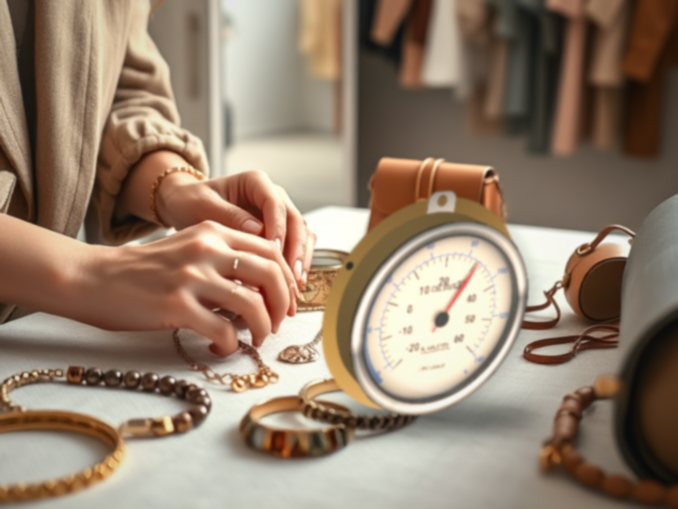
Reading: 30 °C
